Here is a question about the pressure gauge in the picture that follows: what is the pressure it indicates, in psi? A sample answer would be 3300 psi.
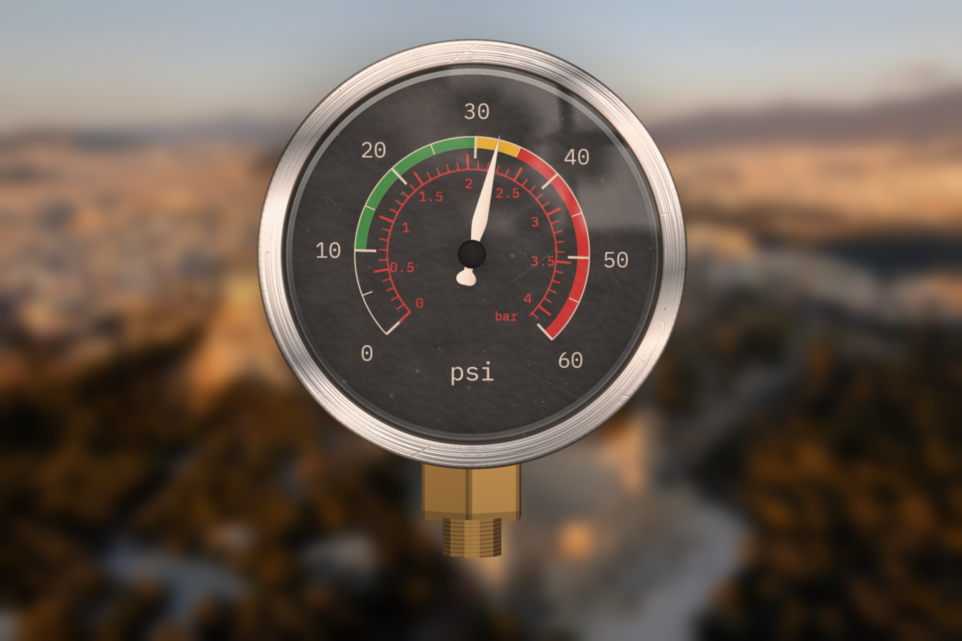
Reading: 32.5 psi
